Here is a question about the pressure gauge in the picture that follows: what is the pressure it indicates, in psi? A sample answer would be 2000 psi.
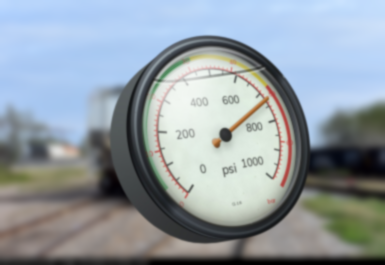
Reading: 725 psi
